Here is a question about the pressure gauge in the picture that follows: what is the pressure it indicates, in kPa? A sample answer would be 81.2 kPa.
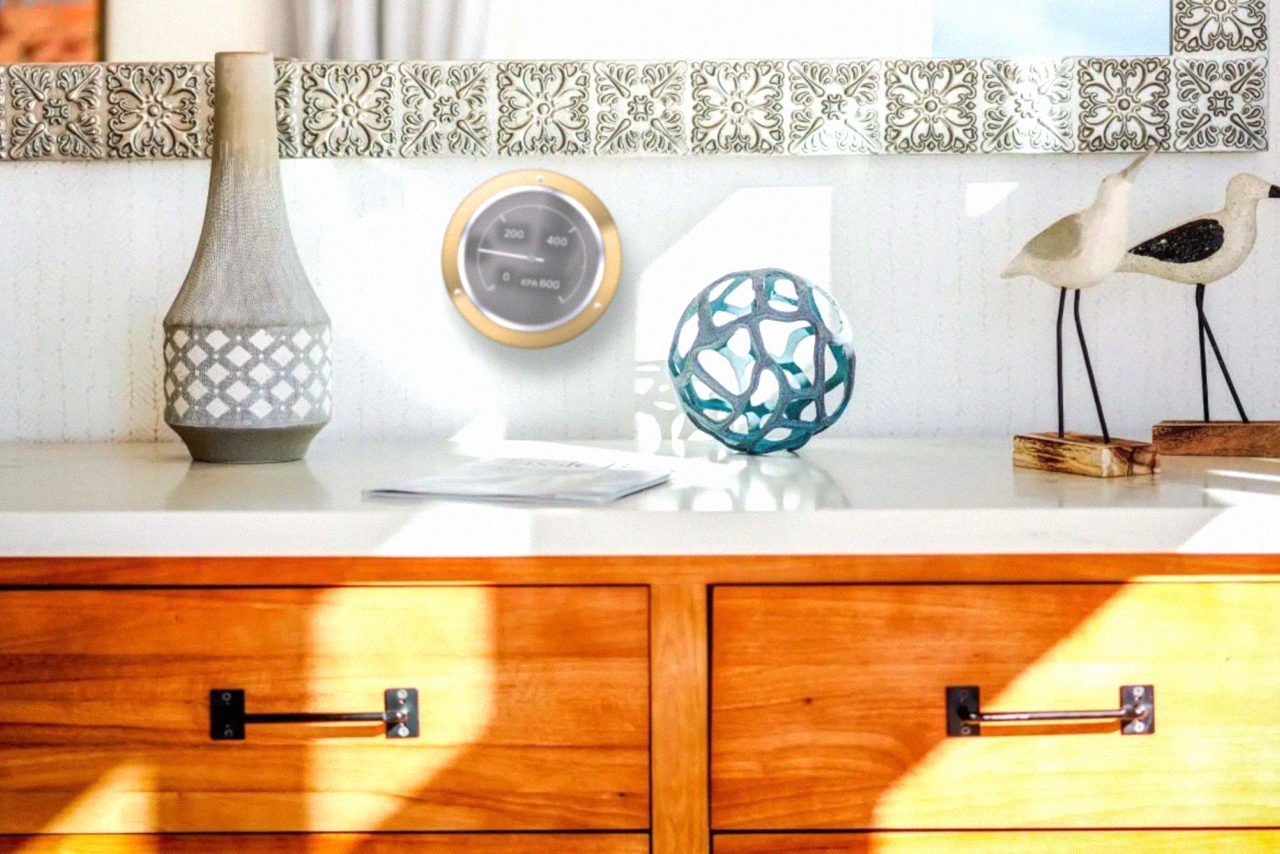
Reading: 100 kPa
